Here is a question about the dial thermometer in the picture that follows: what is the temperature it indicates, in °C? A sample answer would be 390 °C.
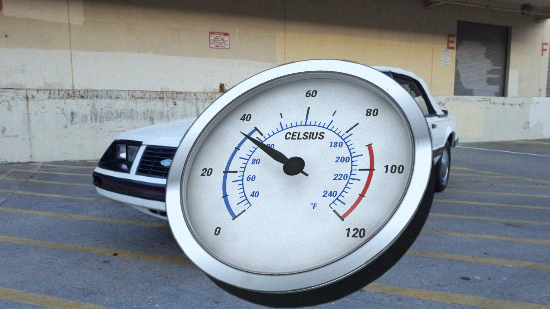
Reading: 35 °C
